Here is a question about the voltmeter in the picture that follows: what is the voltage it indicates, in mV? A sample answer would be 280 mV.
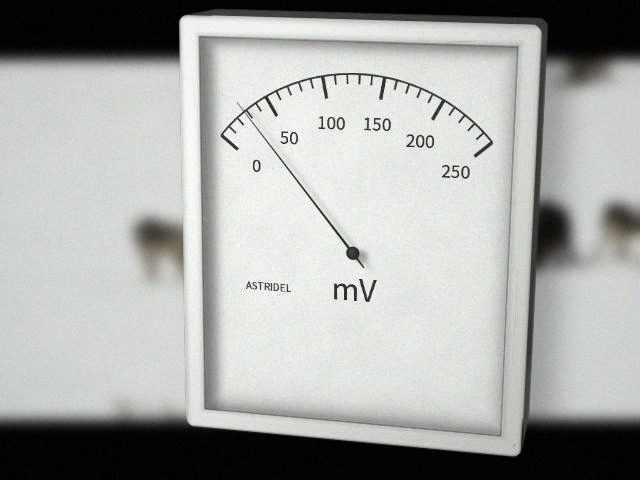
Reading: 30 mV
